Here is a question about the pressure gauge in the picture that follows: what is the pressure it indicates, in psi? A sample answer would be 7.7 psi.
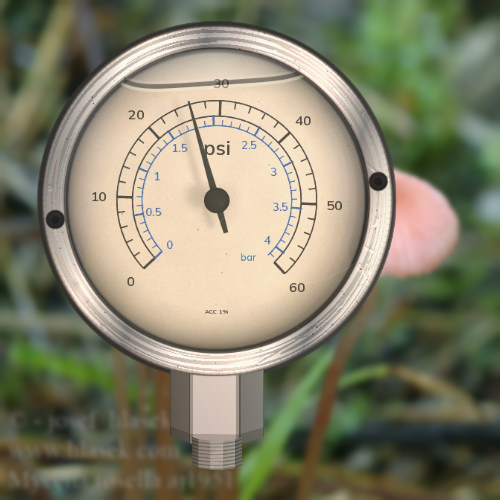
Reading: 26 psi
